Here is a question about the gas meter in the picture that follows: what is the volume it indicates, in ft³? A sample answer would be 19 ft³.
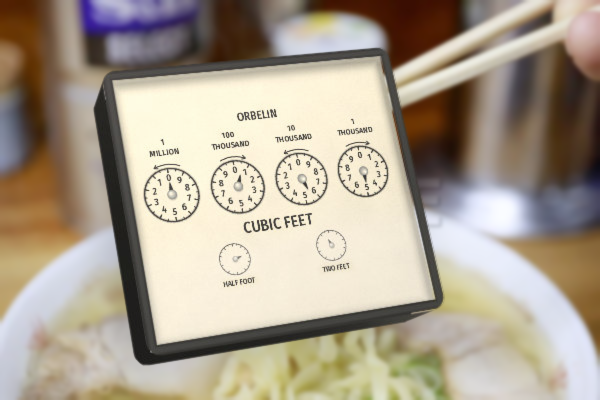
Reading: 5500 ft³
